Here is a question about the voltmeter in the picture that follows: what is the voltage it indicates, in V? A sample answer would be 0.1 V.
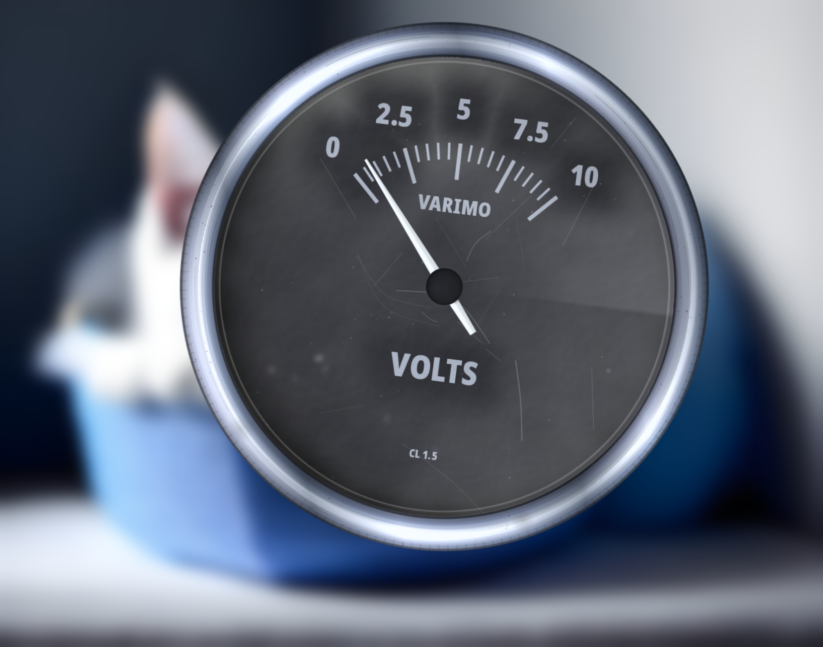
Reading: 0.75 V
